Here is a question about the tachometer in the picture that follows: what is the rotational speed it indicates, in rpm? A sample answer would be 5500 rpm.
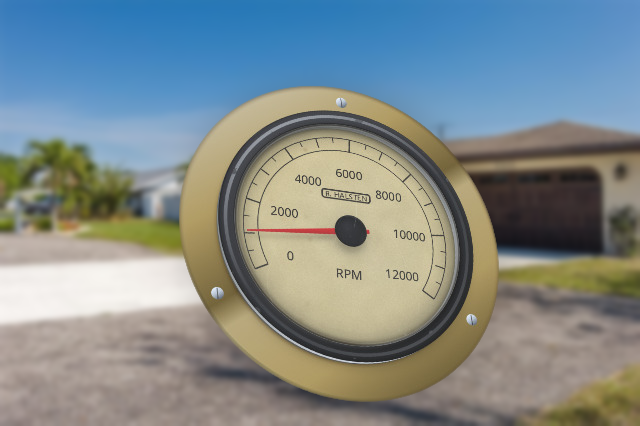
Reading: 1000 rpm
